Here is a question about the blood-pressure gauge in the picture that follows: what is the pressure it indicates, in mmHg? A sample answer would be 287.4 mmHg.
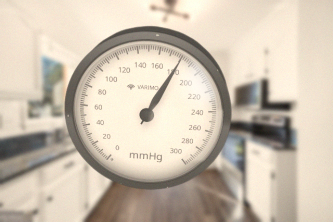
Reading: 180 mmHg
